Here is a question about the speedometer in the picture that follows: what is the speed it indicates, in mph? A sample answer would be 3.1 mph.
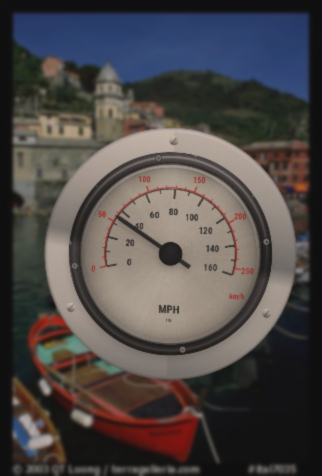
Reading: 35 mph
